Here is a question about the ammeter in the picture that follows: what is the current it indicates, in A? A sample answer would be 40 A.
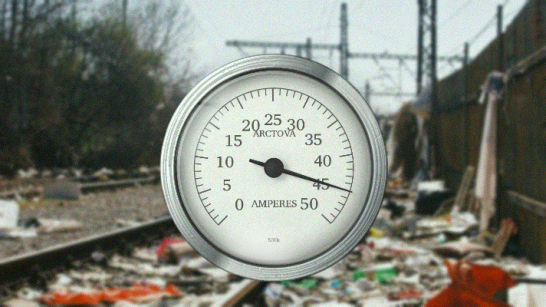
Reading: 45 A
